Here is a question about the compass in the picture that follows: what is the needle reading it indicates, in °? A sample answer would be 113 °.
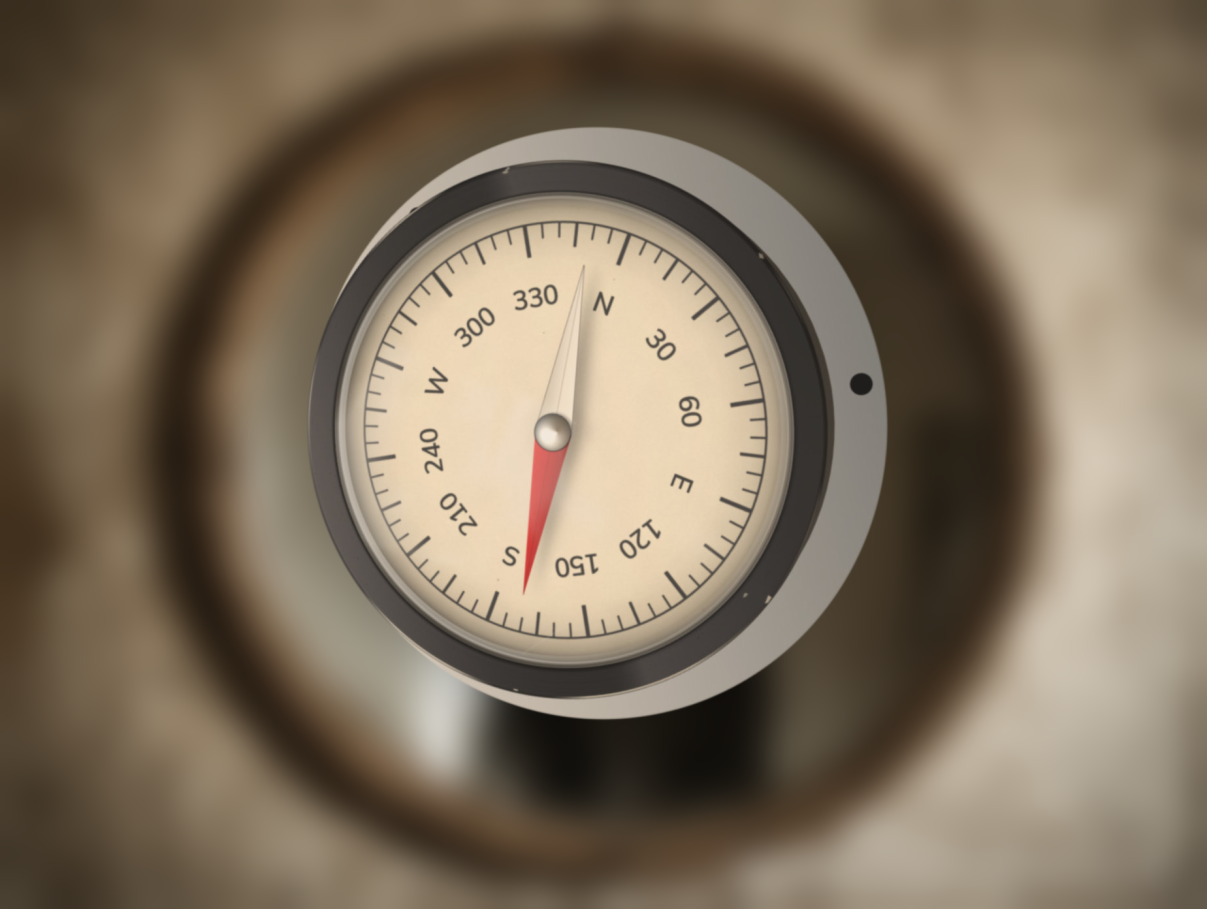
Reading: 170 °
